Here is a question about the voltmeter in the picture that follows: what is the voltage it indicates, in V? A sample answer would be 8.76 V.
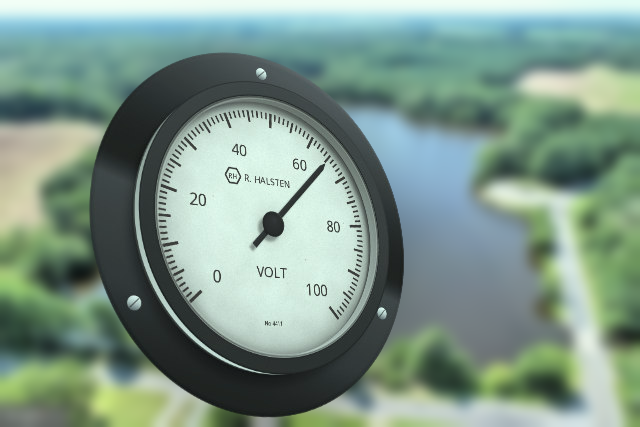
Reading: 65 V
